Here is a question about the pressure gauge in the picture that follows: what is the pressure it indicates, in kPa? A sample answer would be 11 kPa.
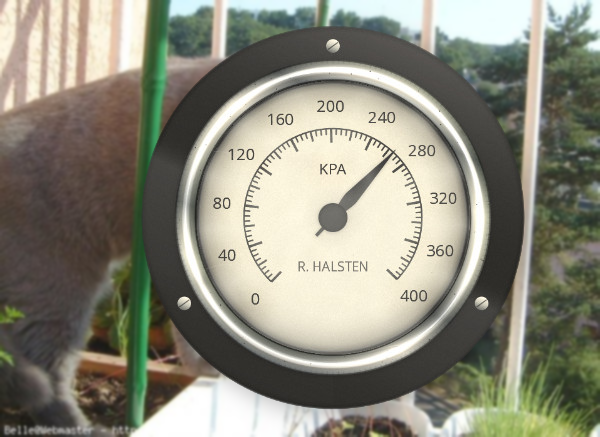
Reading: 265 kPa
